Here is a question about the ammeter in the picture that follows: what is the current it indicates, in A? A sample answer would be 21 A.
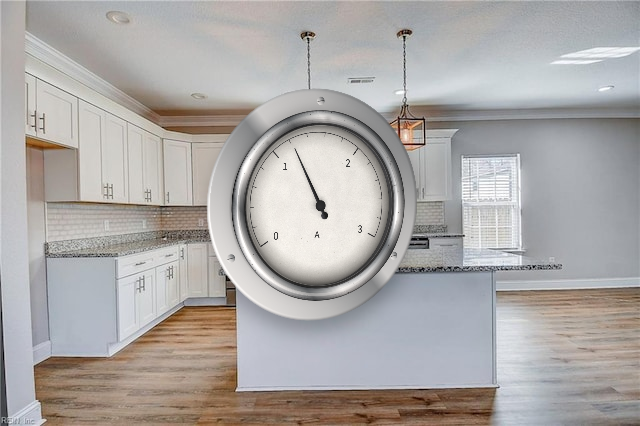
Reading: 1.2 A
